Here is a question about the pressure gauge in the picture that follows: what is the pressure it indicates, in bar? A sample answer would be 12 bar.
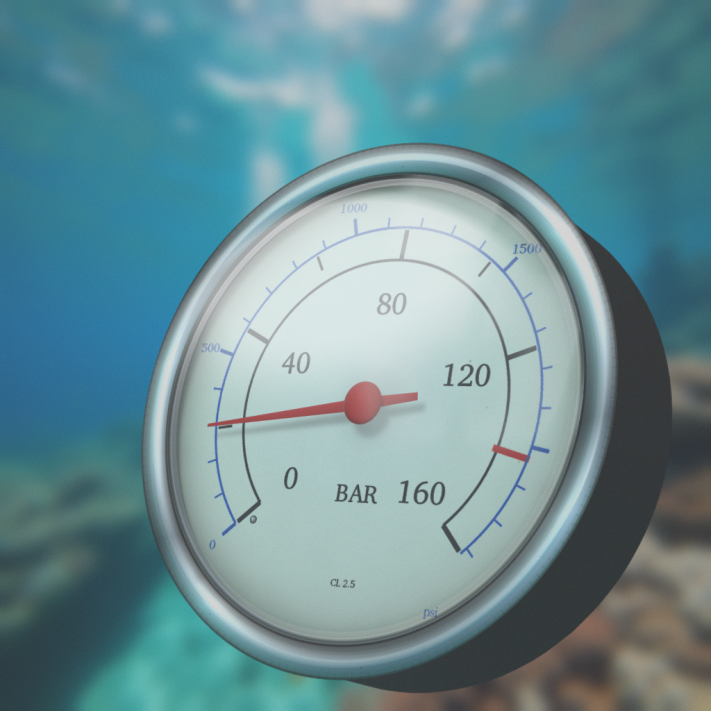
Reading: 20 bar
